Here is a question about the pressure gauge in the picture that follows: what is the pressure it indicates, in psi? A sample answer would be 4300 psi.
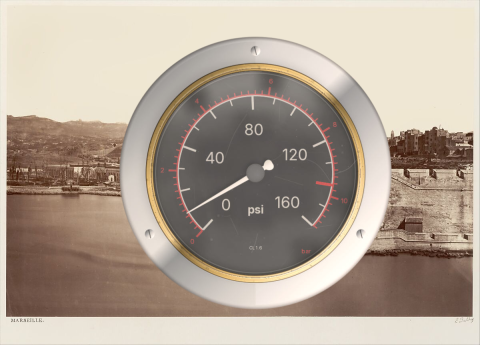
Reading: 10 psi
